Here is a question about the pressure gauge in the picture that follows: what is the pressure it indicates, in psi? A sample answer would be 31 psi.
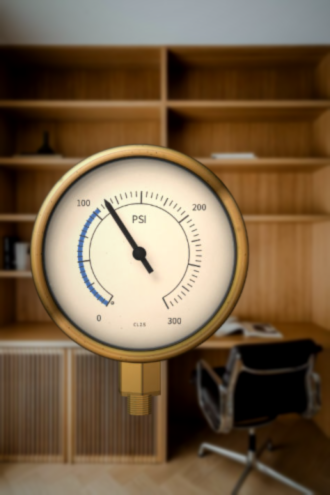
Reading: 115 psi
